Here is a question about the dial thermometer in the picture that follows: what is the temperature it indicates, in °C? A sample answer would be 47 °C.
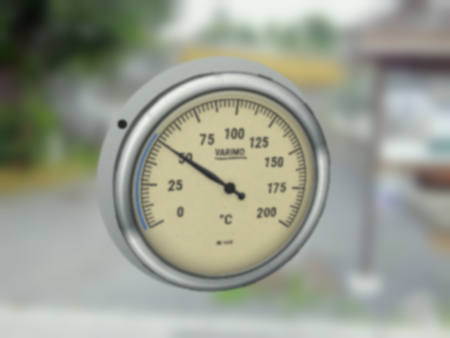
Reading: 50 °C
